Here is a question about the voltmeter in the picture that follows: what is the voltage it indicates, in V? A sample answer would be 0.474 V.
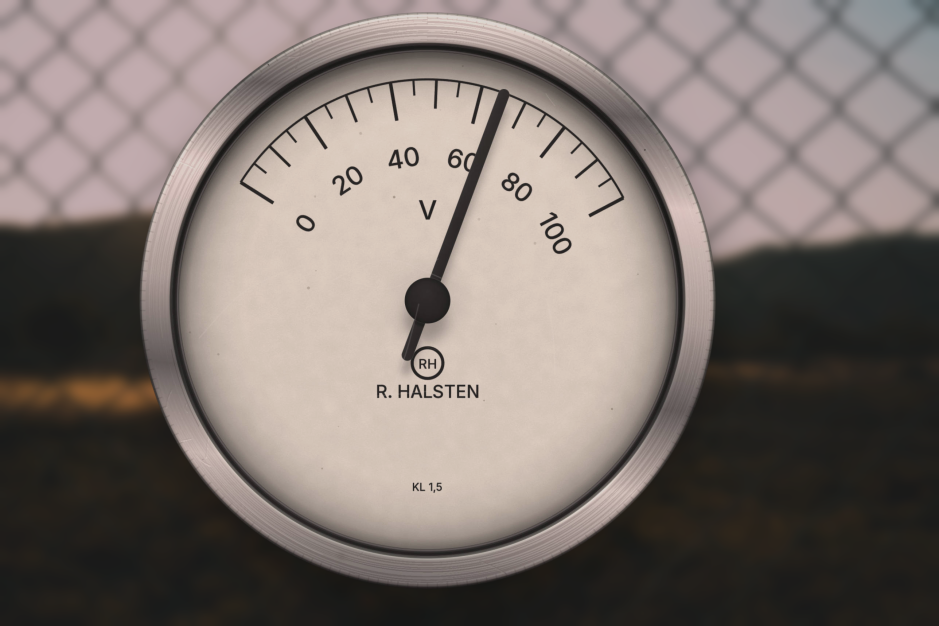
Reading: 65 V
